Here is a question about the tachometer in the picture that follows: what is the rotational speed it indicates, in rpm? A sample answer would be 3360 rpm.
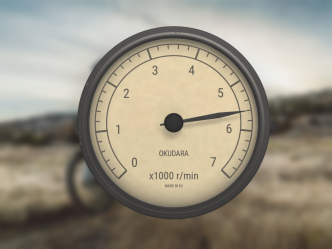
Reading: 5600 rpm
